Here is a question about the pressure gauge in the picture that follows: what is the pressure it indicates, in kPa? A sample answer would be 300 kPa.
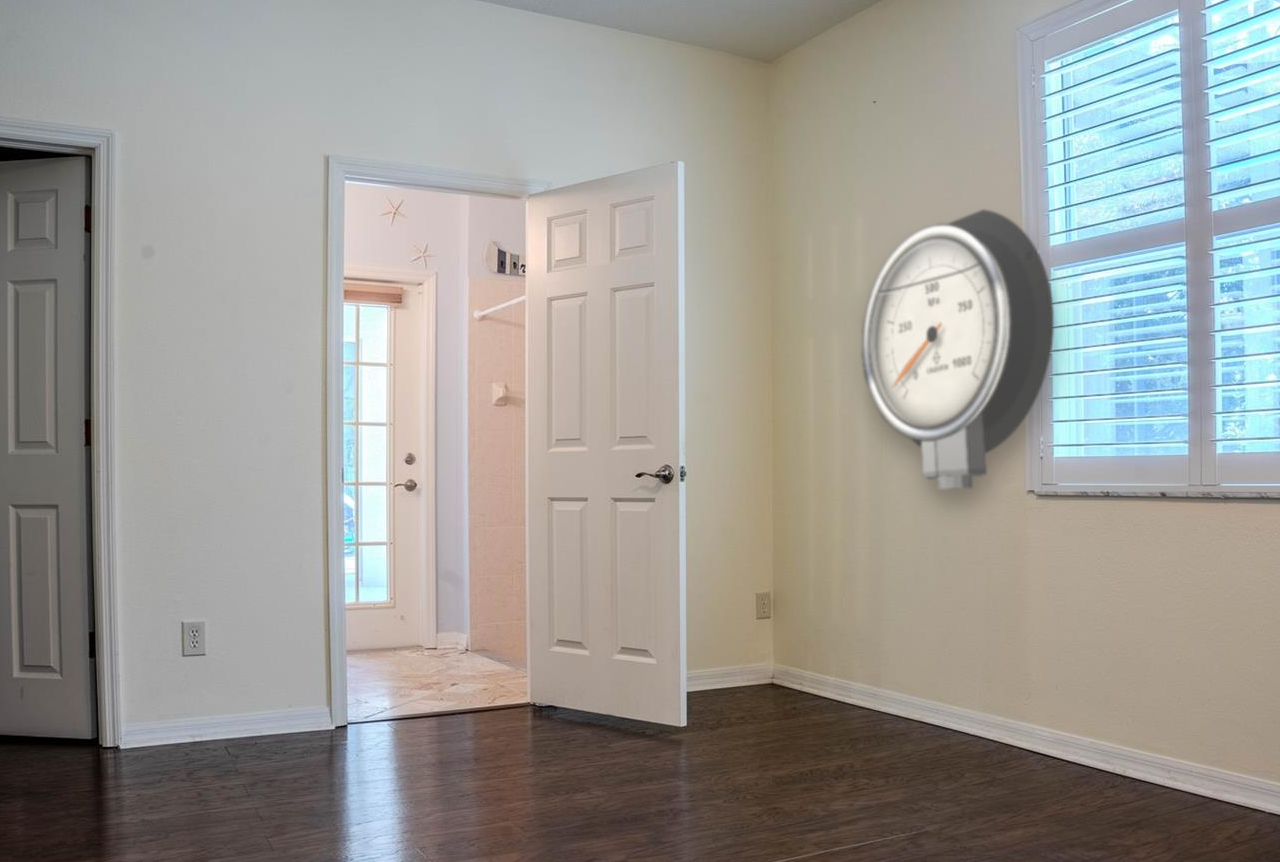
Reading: 50 kPa
